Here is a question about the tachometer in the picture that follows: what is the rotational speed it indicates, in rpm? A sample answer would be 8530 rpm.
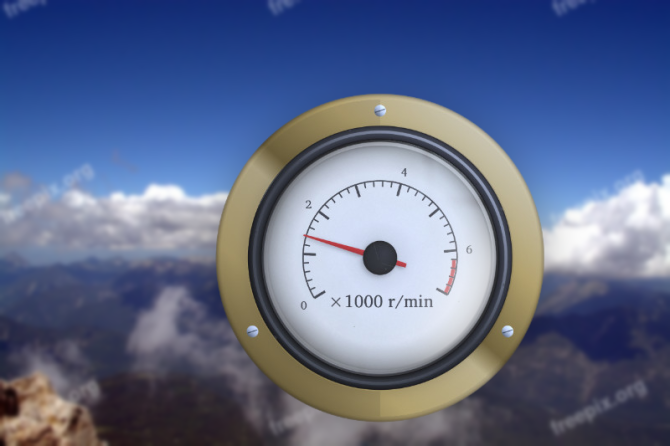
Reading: 1400 rpm
